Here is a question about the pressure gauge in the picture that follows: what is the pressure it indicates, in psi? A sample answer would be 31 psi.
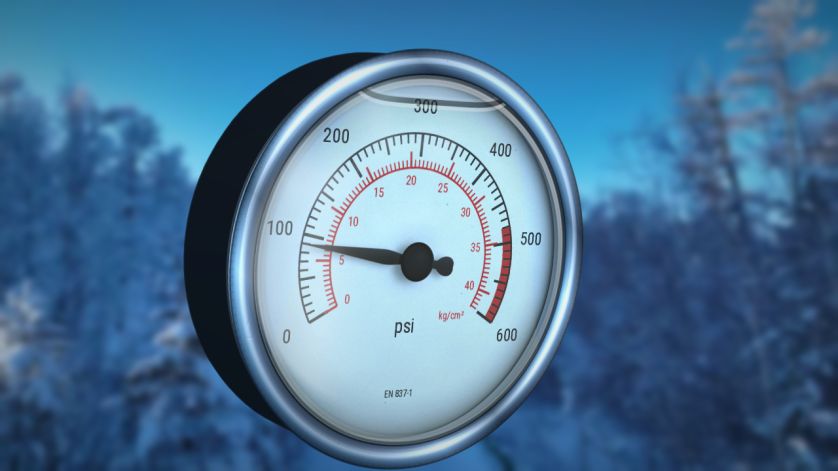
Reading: 90 psi
